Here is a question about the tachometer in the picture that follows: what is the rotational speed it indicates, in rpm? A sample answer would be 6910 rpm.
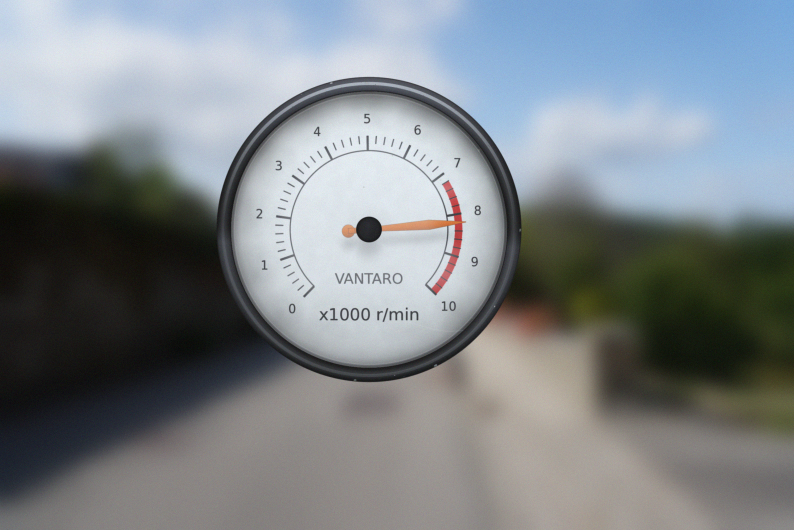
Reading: 8200 rpm
